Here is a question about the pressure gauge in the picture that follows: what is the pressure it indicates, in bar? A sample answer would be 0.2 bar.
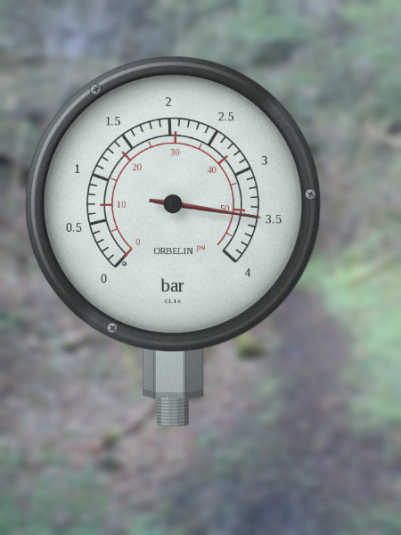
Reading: 3.5 bar
